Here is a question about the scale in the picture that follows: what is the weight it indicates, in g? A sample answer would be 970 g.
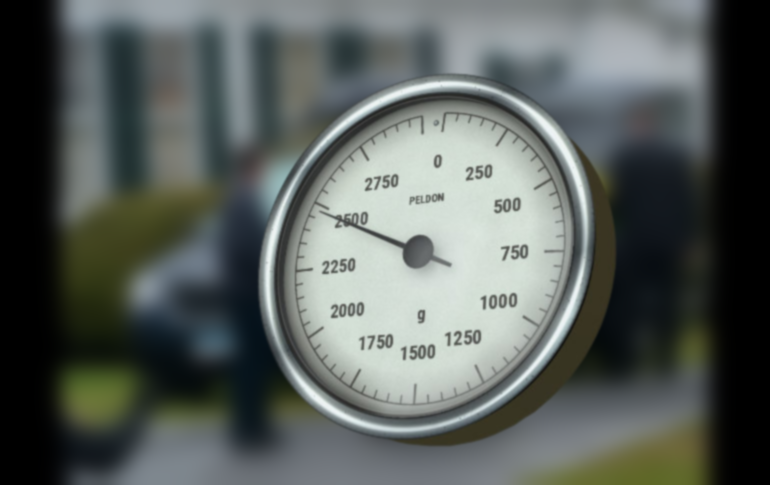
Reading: 2475 g
